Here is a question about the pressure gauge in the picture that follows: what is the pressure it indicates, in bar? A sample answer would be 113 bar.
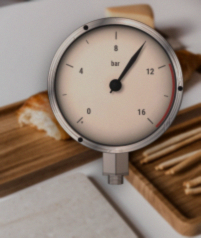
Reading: 10 bar
